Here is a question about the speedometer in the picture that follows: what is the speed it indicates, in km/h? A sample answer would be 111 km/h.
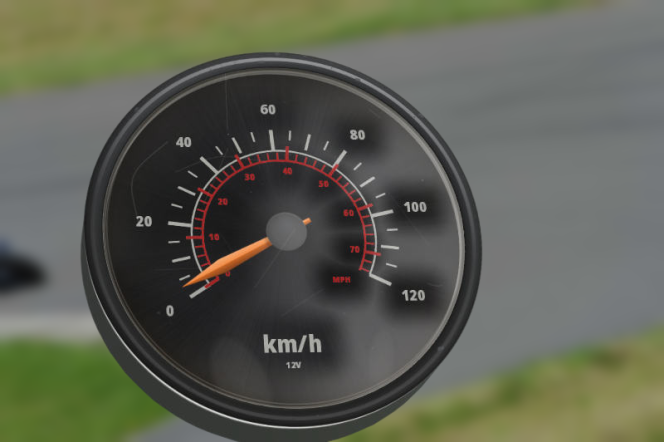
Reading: 2.5 km/h
